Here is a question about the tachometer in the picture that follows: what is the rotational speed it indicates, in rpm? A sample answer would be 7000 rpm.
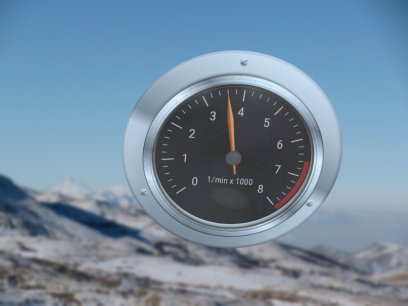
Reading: 3600 rpm
